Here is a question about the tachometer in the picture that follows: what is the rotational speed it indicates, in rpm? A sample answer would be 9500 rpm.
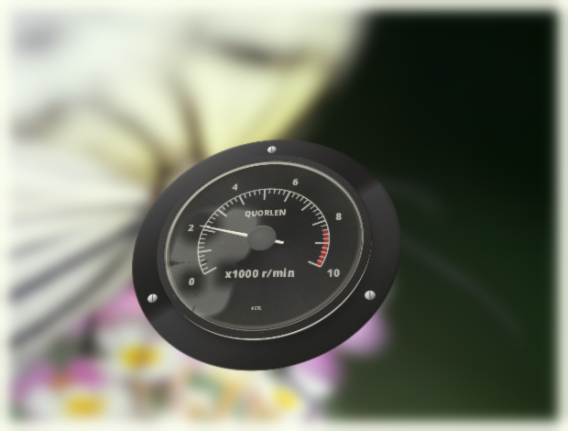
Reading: 2000 rpm
